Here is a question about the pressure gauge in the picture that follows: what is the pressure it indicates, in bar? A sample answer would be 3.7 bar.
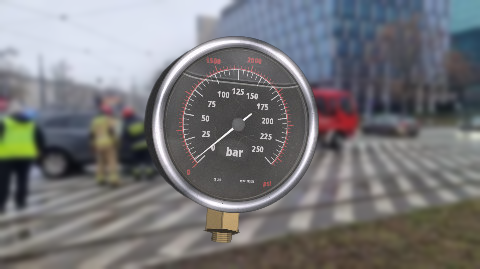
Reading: 5 bar
